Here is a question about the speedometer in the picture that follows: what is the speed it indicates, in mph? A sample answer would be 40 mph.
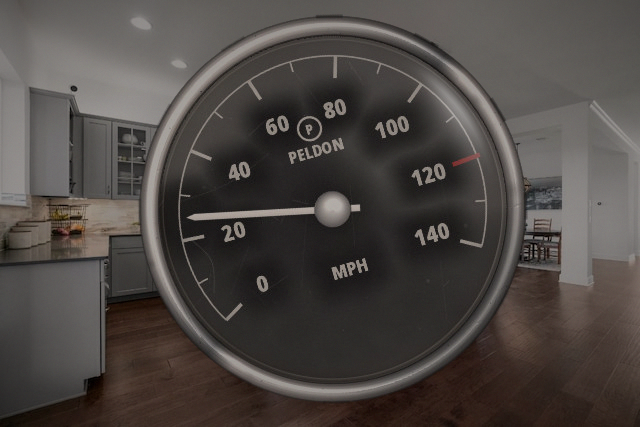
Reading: 25 mph
